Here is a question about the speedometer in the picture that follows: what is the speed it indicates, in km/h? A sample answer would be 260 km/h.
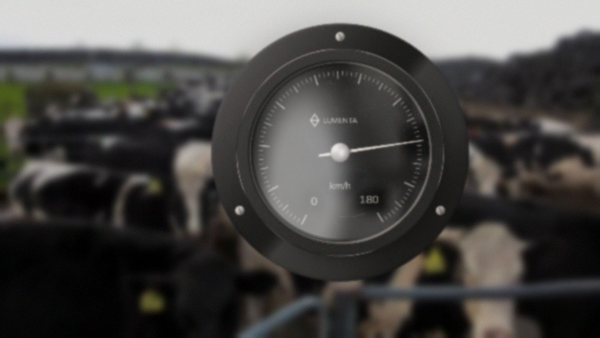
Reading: 140 km/h
